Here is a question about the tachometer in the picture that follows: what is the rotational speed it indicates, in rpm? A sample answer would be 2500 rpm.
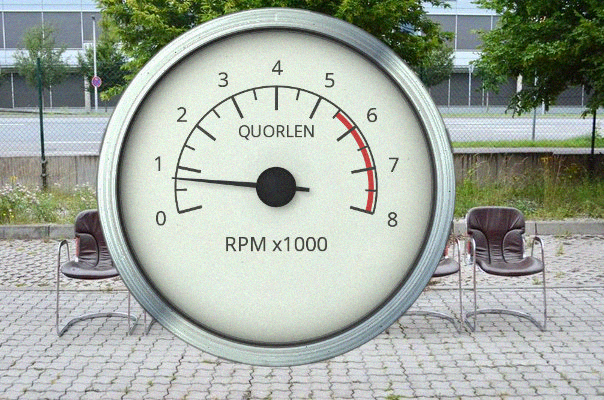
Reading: 750 rpm
